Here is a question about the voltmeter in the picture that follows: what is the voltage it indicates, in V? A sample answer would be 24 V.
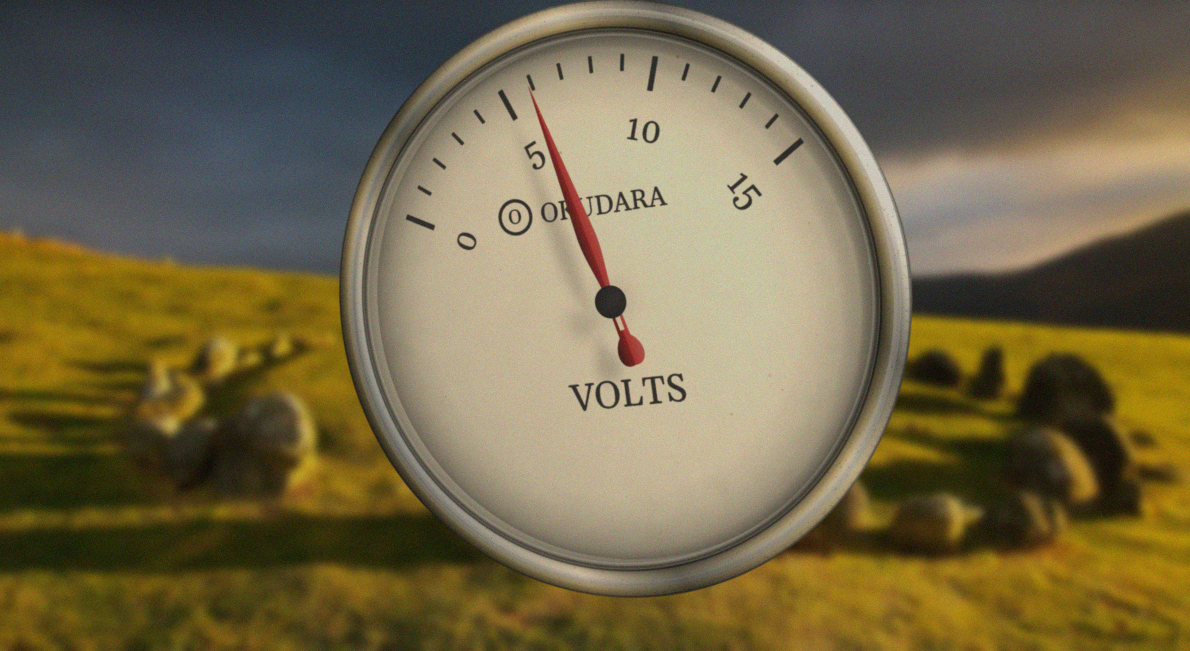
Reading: 6 V
